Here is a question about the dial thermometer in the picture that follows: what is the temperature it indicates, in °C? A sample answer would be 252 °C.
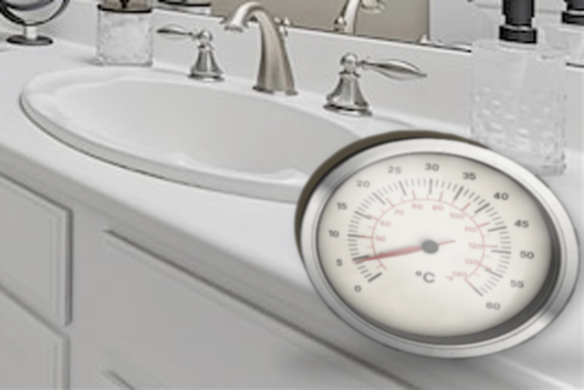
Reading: 5 °C
